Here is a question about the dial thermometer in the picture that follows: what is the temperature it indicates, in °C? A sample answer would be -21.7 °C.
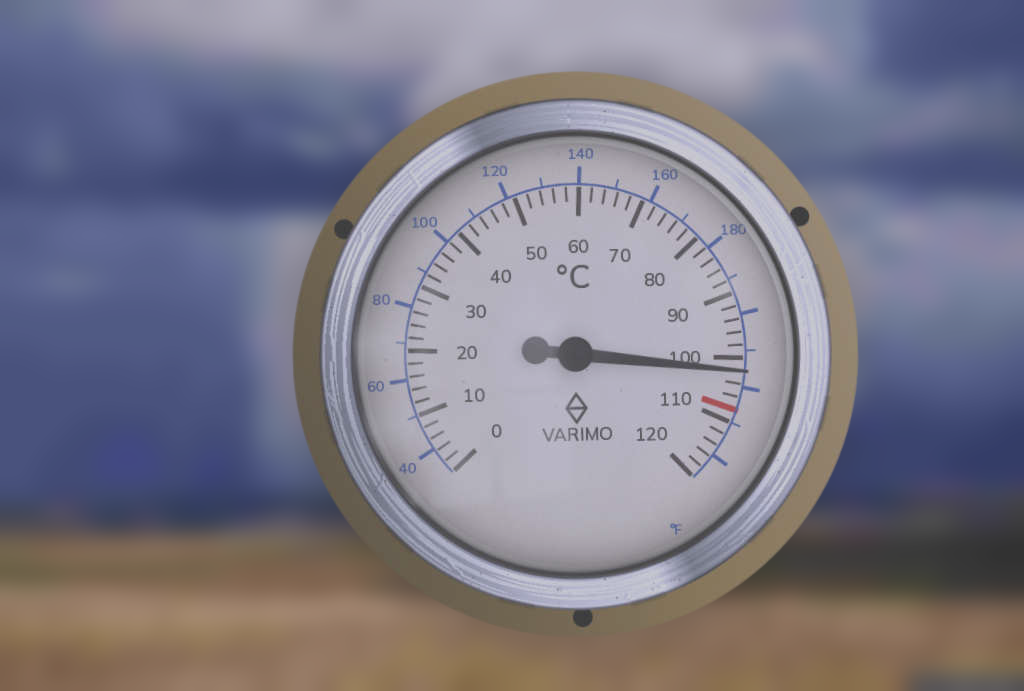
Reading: 102 °C
